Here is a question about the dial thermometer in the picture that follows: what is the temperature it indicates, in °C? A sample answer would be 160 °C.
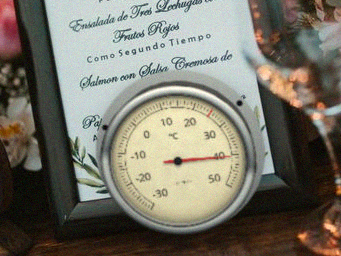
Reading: 40 °C
